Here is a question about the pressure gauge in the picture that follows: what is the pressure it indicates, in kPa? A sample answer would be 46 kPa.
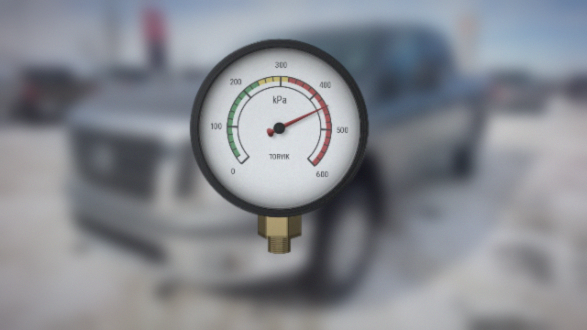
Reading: 440 kPa
